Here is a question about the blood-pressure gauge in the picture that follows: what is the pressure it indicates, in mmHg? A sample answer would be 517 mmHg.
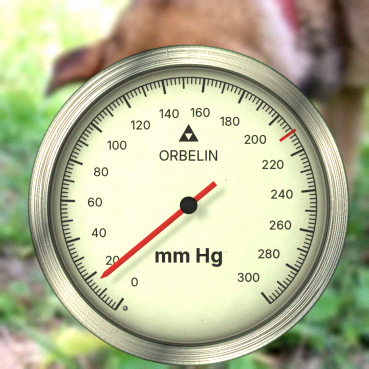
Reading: 16 mmHg
